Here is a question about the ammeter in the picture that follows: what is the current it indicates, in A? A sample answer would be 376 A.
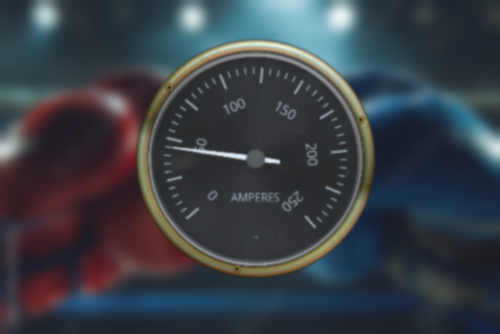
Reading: 45 A
